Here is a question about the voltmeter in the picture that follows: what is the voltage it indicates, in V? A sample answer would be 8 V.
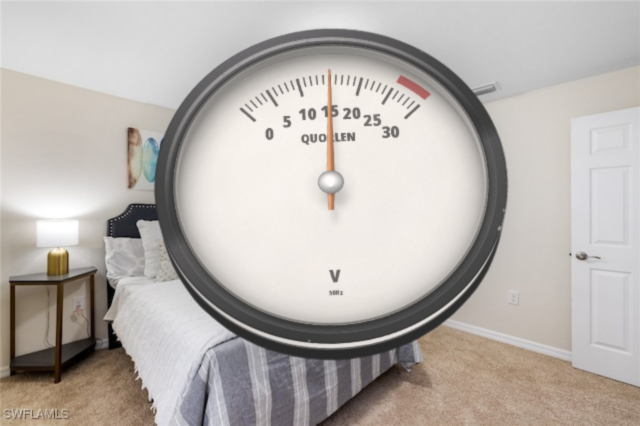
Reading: 15 V
